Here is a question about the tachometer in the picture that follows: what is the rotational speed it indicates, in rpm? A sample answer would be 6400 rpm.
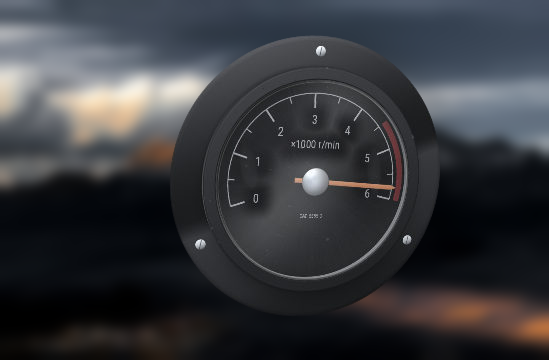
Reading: 5750 rpm
